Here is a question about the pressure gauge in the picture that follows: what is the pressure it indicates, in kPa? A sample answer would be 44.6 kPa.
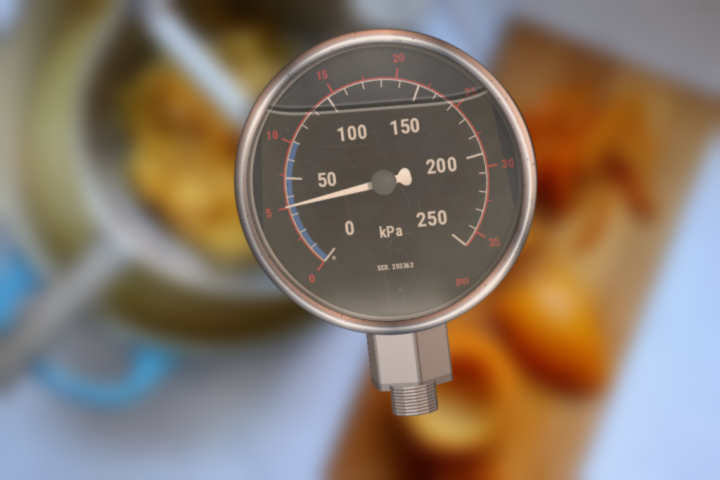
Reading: 35 kPa
